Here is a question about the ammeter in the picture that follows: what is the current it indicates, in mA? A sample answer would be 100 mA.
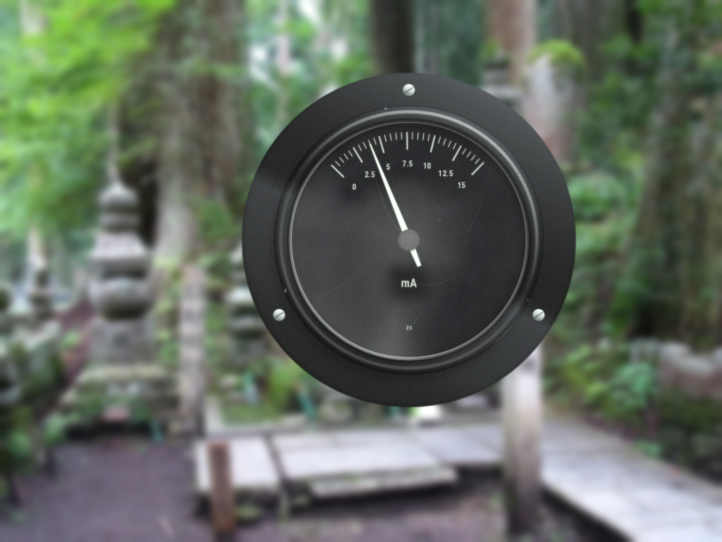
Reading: 4 mA
